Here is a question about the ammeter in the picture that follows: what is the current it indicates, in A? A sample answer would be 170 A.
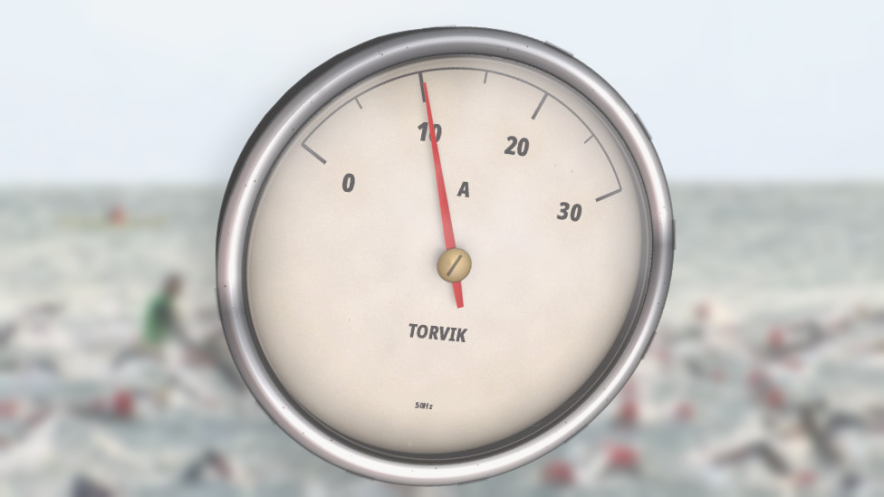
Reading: 10 A
